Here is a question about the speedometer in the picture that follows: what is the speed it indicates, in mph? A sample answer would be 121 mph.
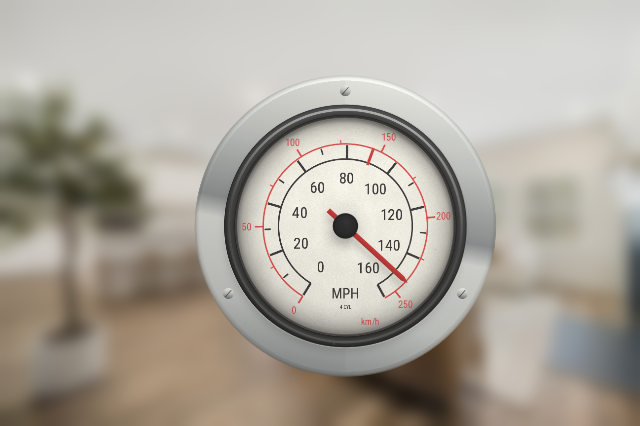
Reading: 150 mph
